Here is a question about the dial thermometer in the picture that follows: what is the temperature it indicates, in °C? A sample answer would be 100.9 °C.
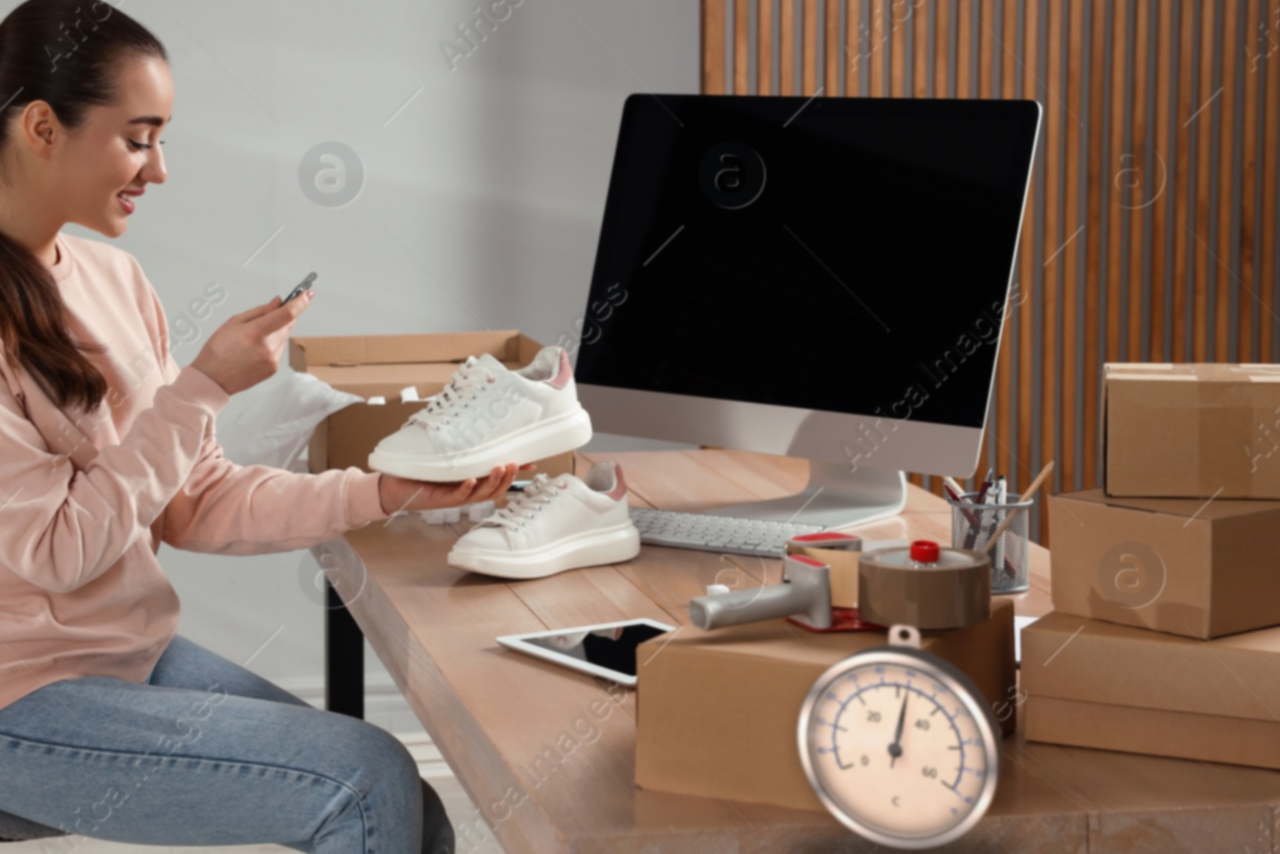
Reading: 32.5 °C
